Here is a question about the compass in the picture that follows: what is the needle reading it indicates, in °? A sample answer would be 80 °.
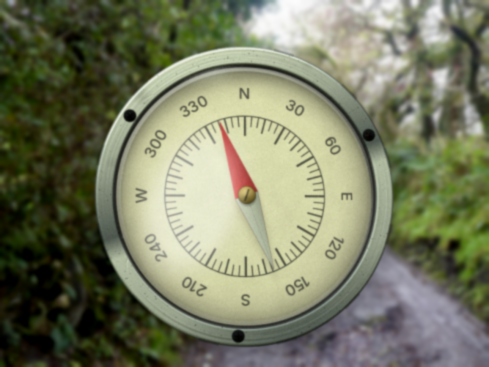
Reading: 340 °
